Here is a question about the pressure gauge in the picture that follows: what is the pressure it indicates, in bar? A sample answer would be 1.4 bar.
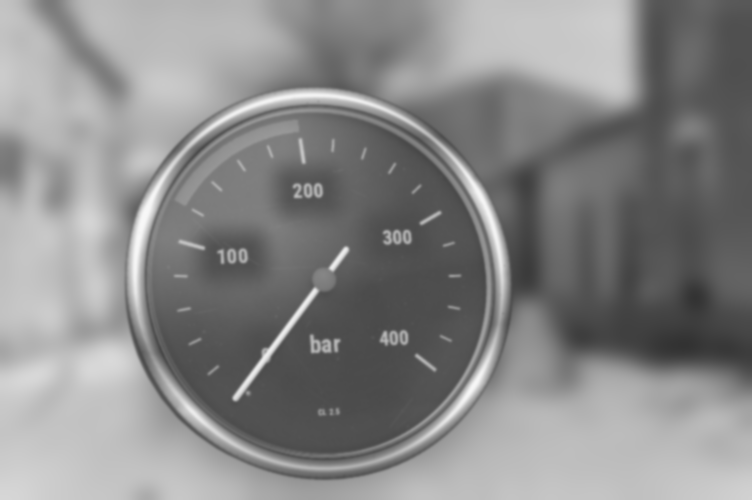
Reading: 0 bar
